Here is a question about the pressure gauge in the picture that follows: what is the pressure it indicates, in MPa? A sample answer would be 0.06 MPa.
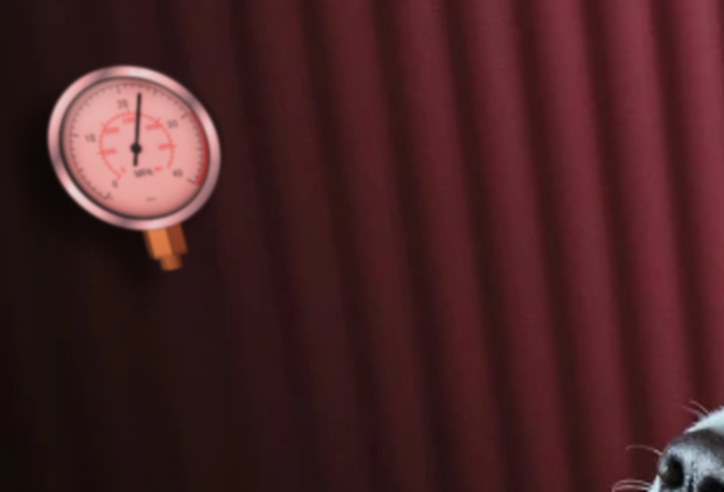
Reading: 23 MPa
